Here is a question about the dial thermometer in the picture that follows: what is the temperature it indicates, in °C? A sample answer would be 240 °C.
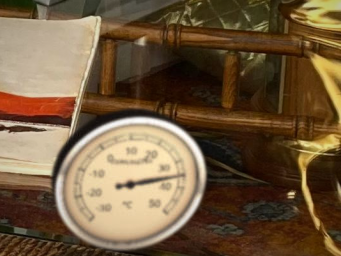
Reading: 35 °C
